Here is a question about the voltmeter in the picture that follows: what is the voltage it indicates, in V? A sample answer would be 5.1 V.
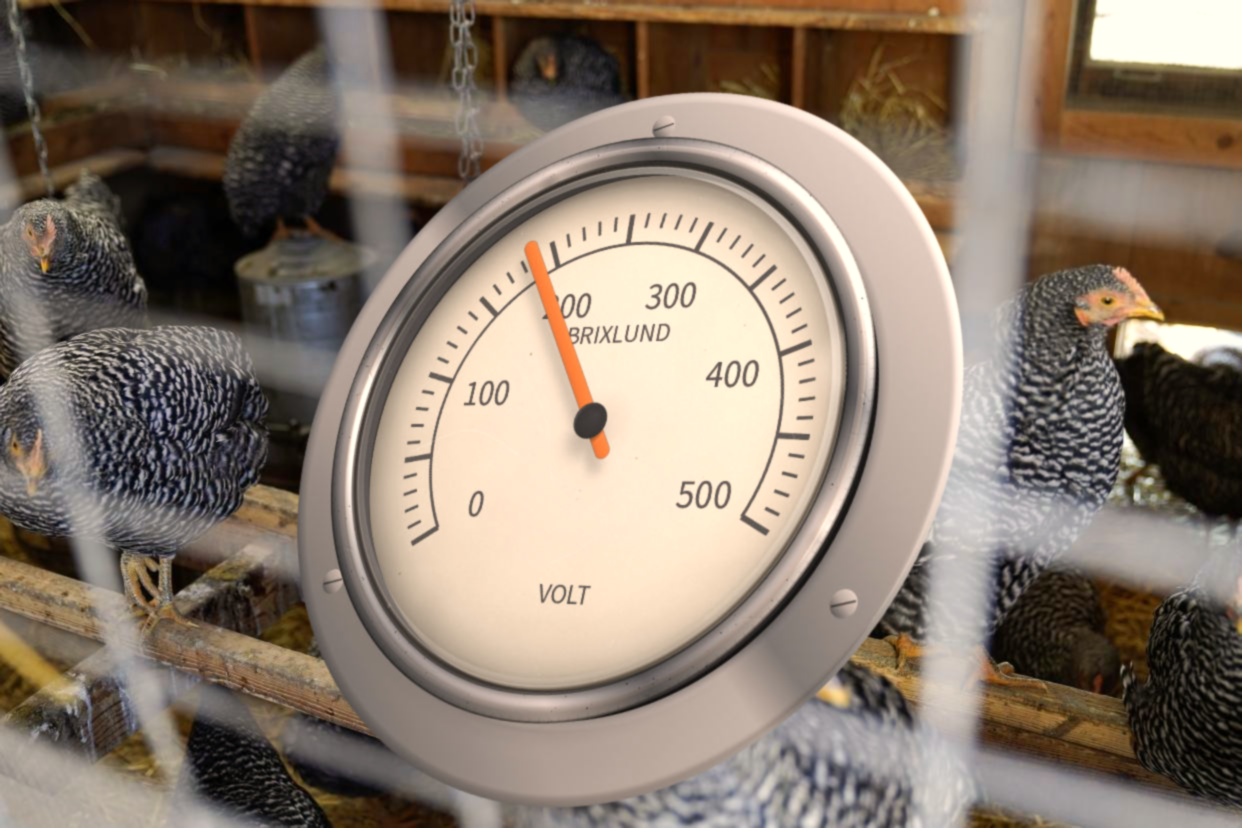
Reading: 190 V
